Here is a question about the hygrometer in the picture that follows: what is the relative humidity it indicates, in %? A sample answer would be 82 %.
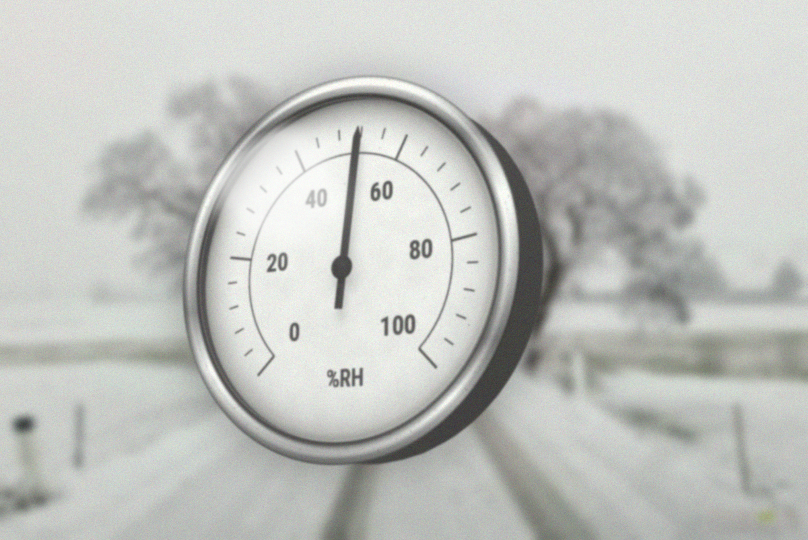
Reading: 52 %
